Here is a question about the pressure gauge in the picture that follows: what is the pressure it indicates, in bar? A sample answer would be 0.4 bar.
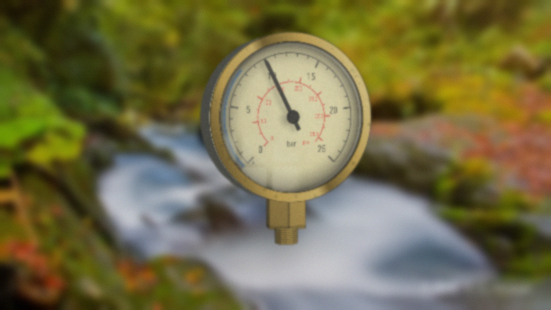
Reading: 10 bar
